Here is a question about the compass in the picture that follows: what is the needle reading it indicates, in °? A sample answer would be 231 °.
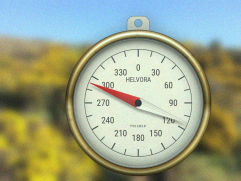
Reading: 292.5 °
